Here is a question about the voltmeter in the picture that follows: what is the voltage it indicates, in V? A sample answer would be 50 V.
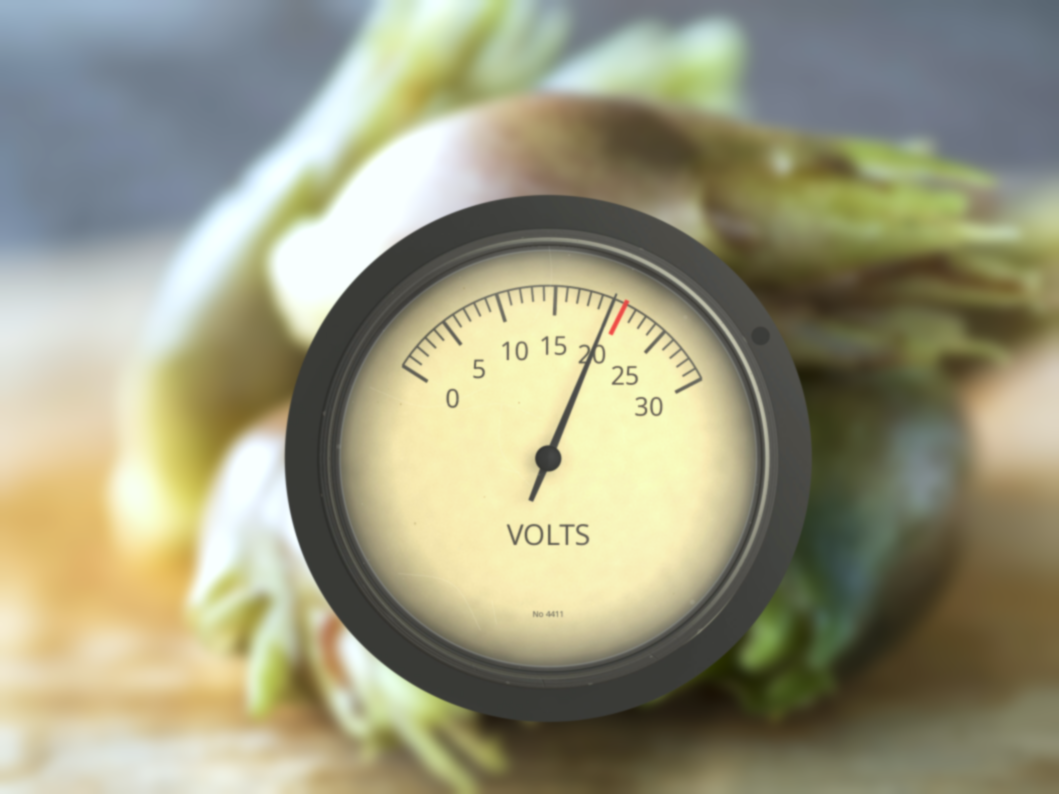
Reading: 20 V
